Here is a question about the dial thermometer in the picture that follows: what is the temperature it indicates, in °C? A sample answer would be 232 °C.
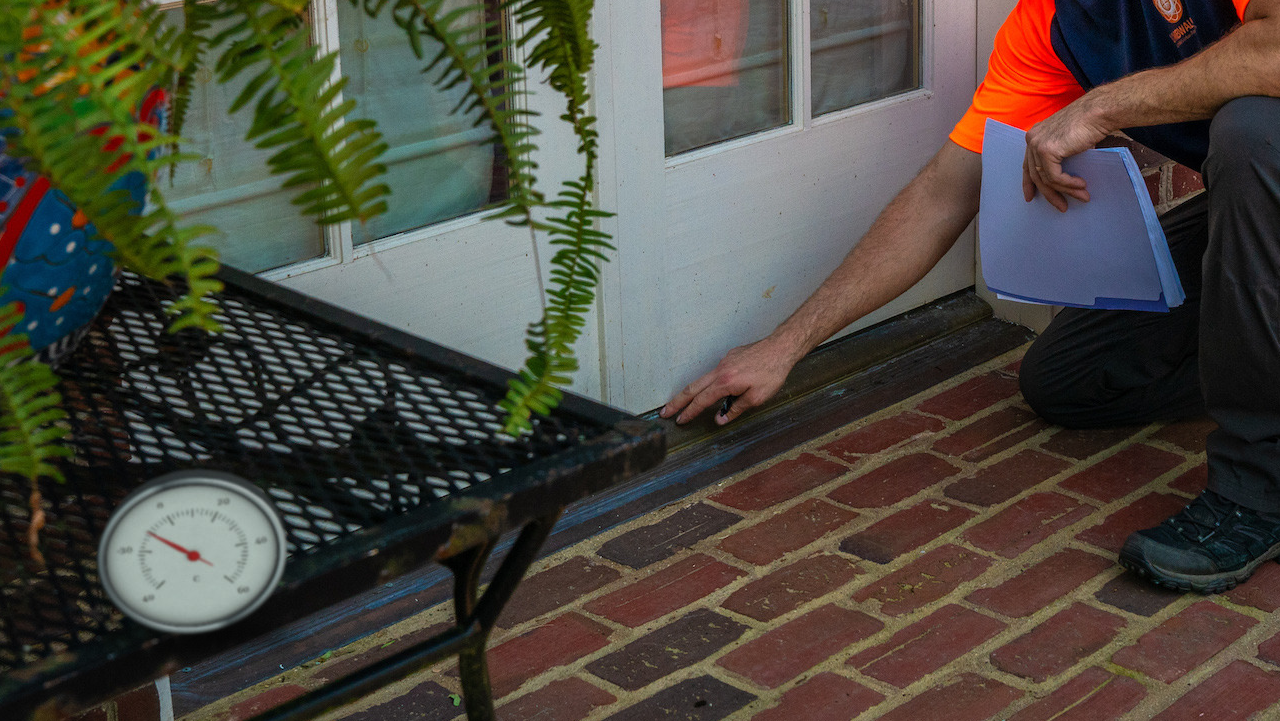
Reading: -10 °C
